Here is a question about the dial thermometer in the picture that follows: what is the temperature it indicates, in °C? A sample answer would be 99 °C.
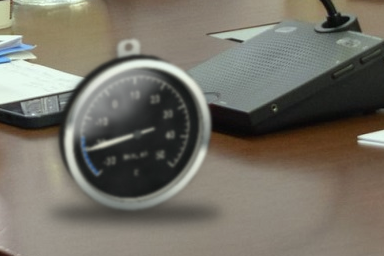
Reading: -20 °C
